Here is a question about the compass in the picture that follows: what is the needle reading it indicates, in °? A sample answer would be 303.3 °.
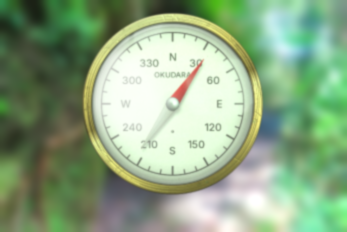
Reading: 35 °
